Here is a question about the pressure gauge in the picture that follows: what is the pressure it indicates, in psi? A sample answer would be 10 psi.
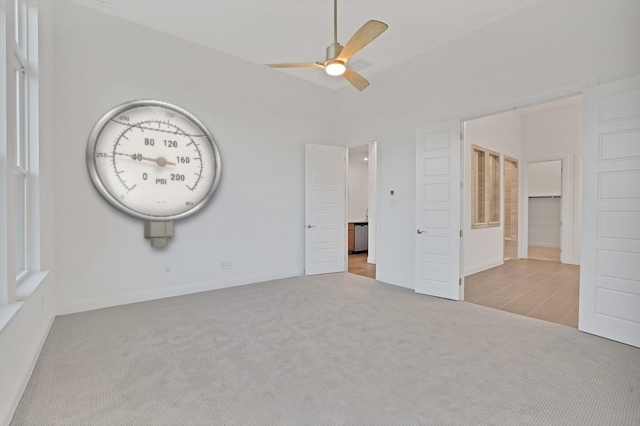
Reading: 40 psi
